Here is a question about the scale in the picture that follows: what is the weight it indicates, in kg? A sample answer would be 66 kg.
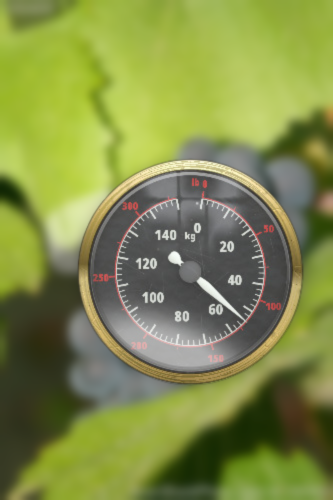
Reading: 54 kg
